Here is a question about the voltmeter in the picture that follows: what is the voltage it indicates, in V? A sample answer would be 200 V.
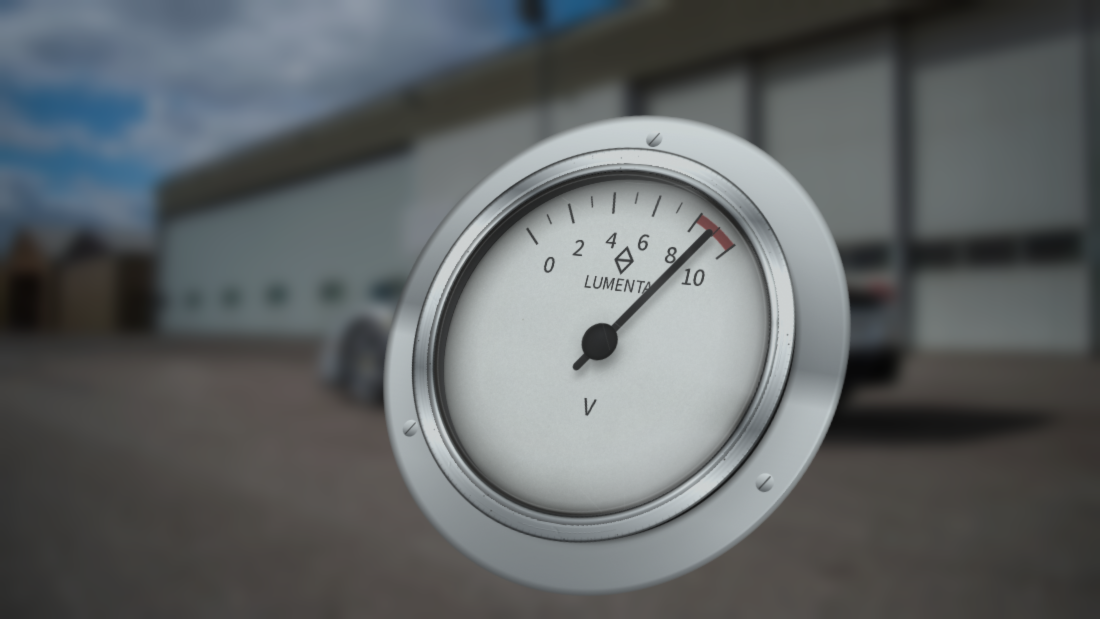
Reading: 9 V
